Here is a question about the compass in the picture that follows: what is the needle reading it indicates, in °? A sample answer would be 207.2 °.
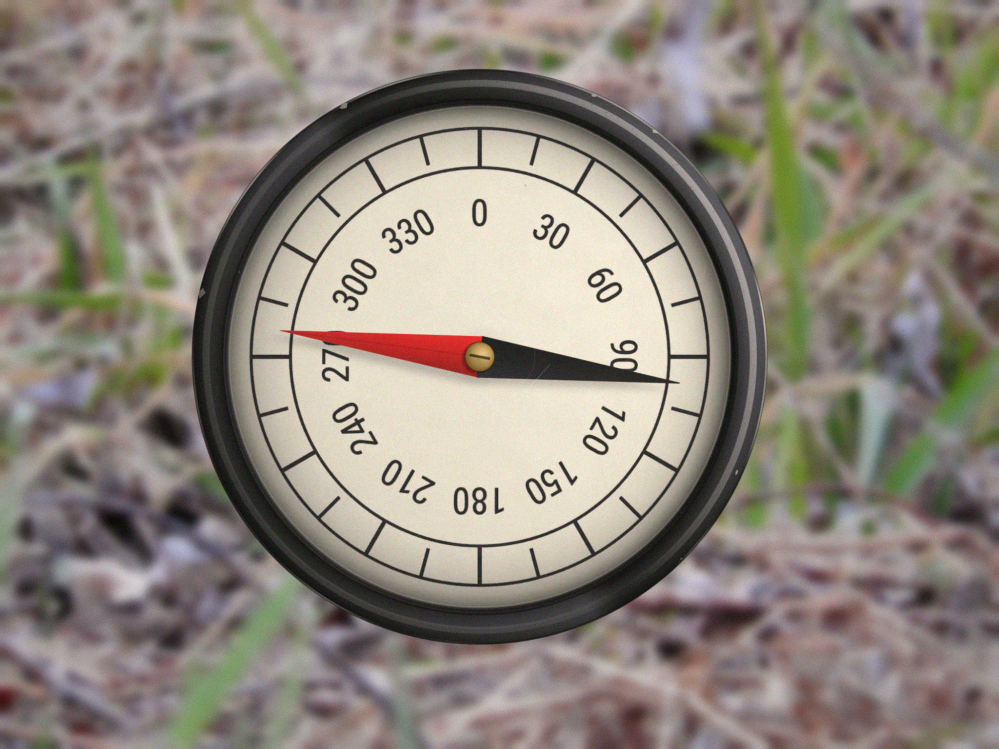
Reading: 277.5 °
